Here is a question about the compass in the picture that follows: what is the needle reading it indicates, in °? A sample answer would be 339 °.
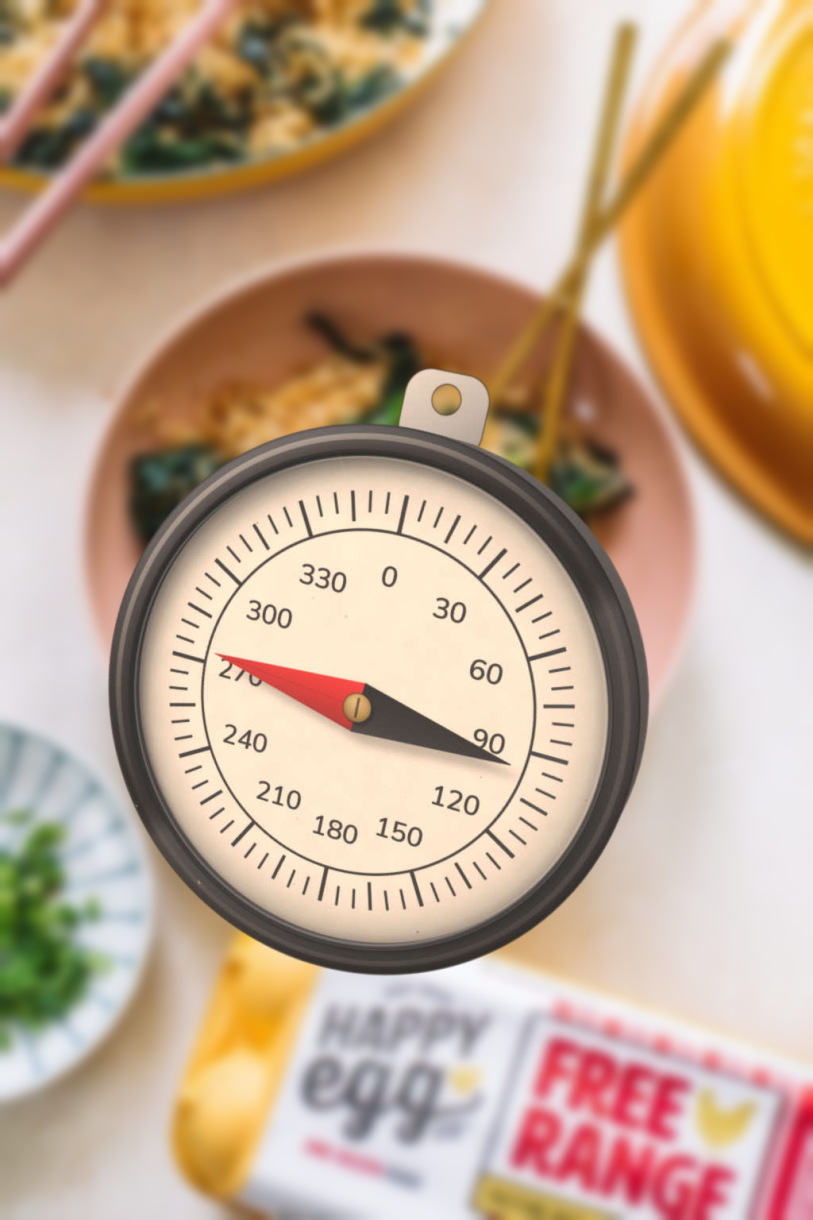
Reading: 275 °
